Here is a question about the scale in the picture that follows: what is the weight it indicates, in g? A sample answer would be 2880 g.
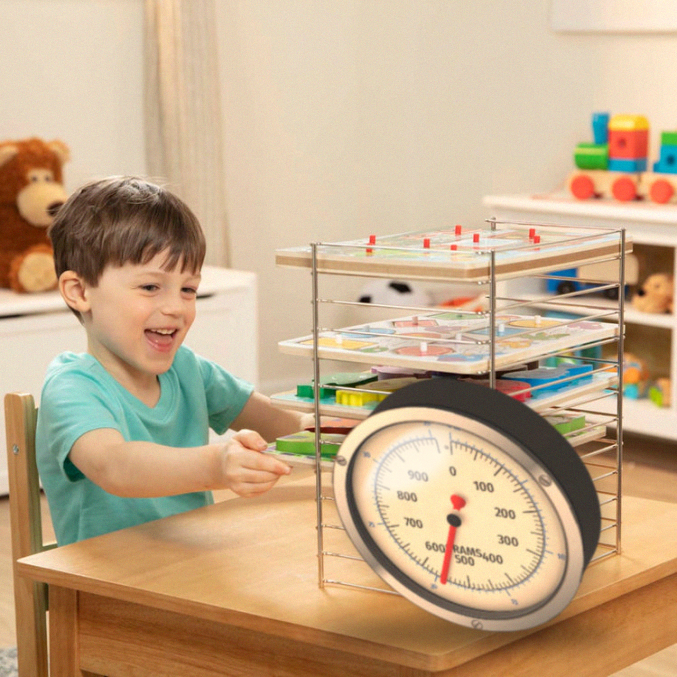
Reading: 550 g
